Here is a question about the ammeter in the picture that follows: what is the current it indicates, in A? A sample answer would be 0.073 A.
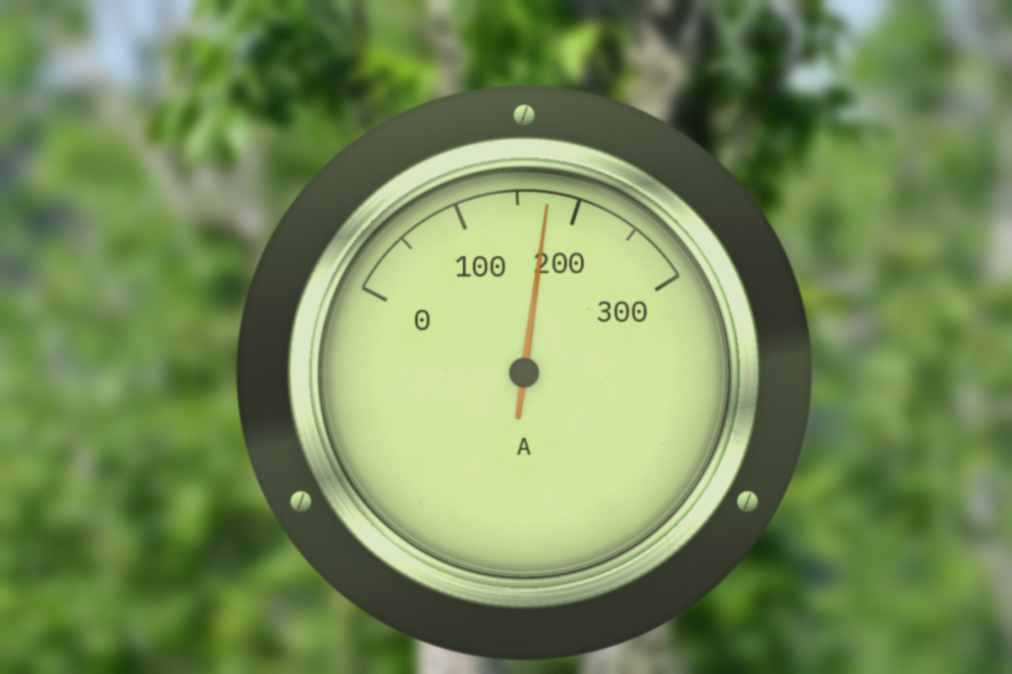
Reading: 175 A
